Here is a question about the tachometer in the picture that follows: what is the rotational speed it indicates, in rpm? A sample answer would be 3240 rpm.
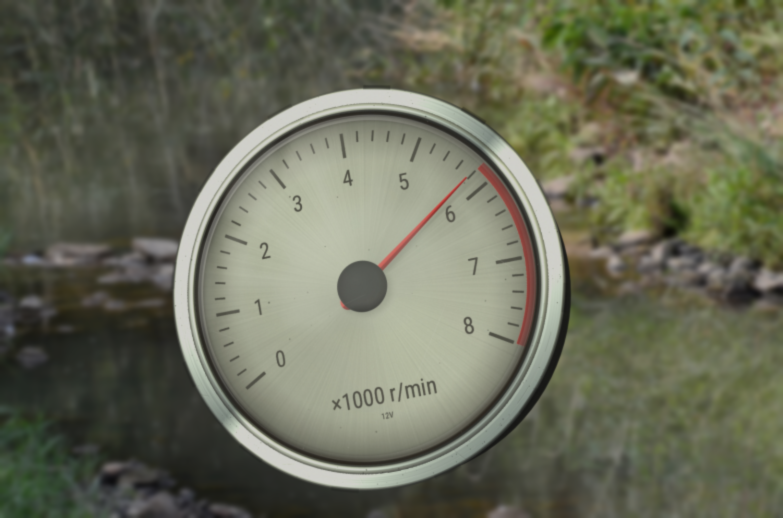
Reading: 5800 rpm
